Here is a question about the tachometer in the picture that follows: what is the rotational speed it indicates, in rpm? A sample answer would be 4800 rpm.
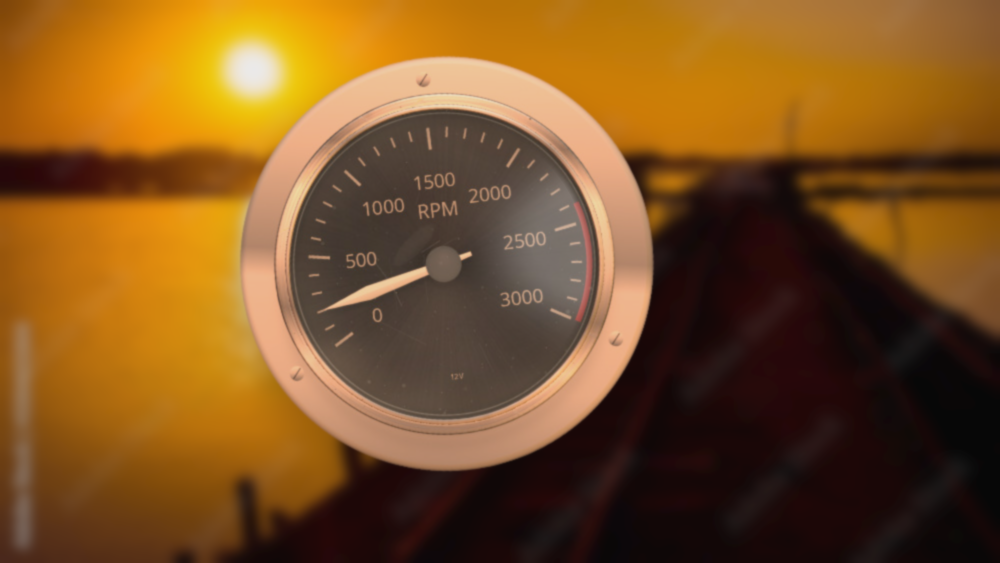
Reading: 200 rpm
